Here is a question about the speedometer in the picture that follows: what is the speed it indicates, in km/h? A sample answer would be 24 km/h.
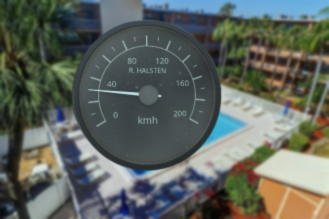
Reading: 30 km/h
